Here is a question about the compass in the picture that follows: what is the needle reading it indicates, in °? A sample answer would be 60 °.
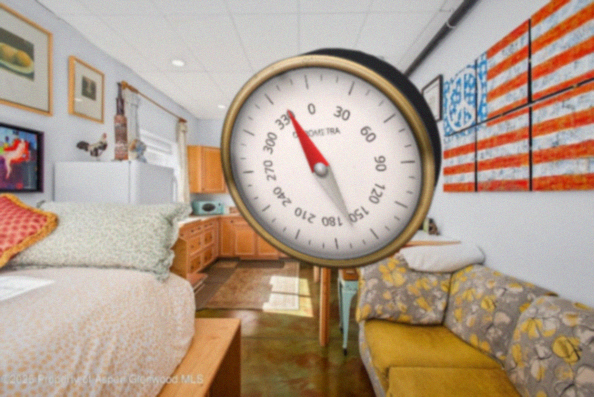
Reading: 340 °
